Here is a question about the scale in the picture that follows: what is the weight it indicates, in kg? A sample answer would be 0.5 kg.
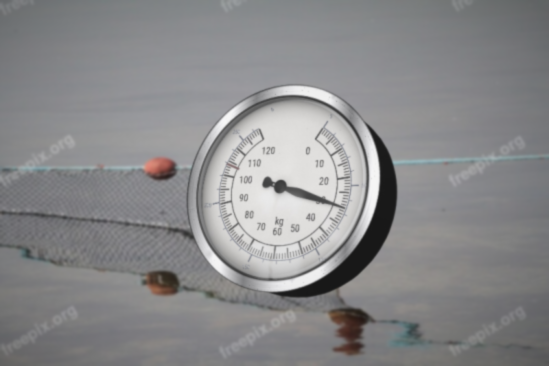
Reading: 30 kg
